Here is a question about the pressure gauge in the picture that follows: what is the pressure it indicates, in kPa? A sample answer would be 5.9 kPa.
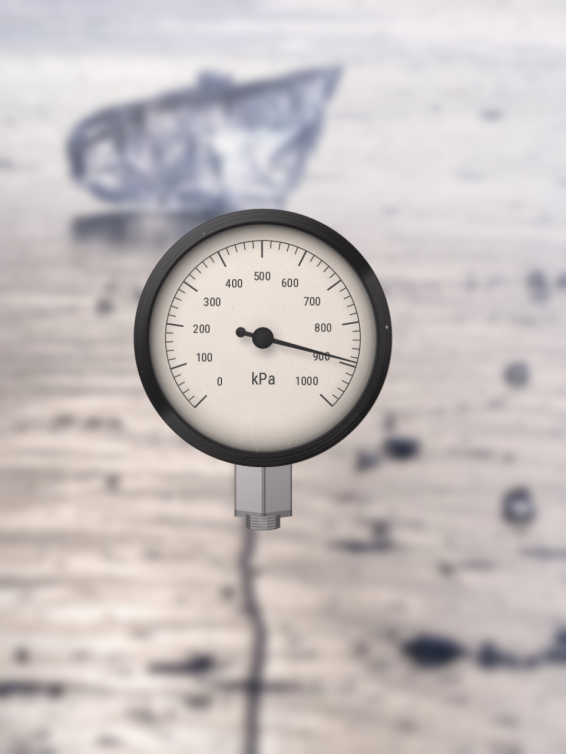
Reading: 890 kPa
